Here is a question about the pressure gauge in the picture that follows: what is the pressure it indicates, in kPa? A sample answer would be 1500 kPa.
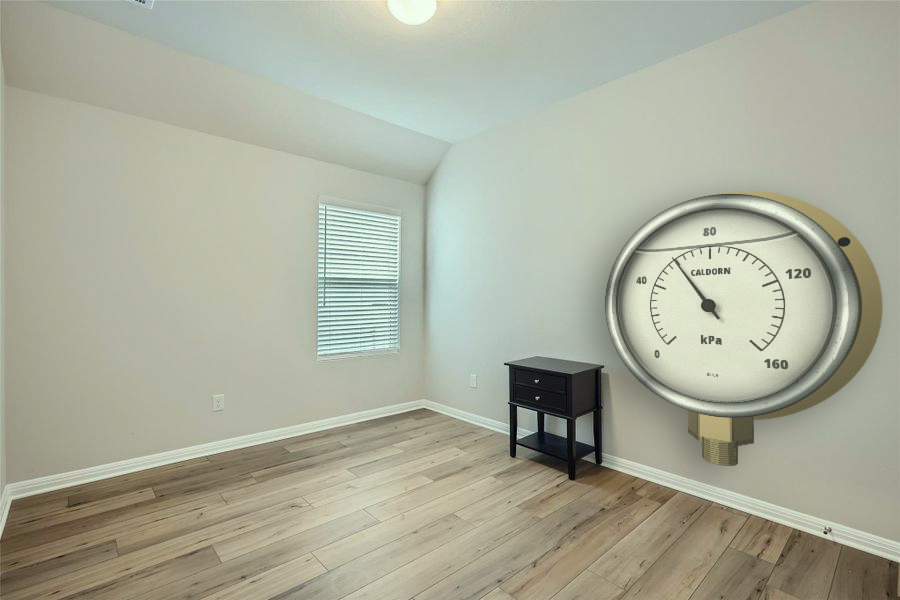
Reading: 60 kPa
